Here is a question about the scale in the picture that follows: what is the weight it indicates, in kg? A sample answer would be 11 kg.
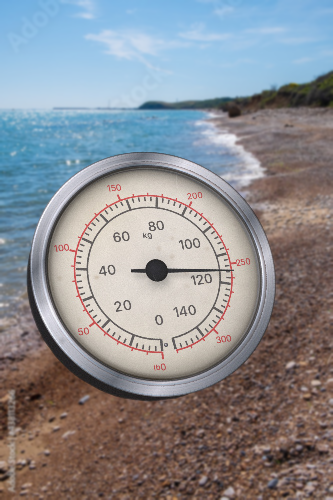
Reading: 116 kg
